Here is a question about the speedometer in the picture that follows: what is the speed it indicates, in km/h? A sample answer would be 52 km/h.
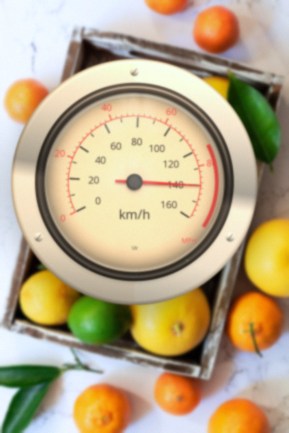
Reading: 140 km/h
